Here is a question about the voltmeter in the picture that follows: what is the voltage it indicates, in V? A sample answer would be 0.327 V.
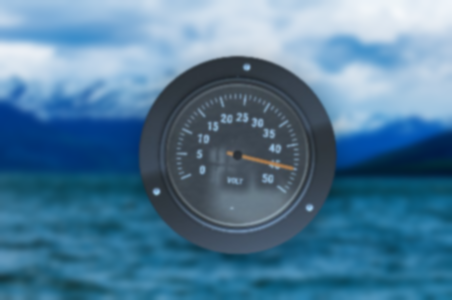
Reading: 45 V
